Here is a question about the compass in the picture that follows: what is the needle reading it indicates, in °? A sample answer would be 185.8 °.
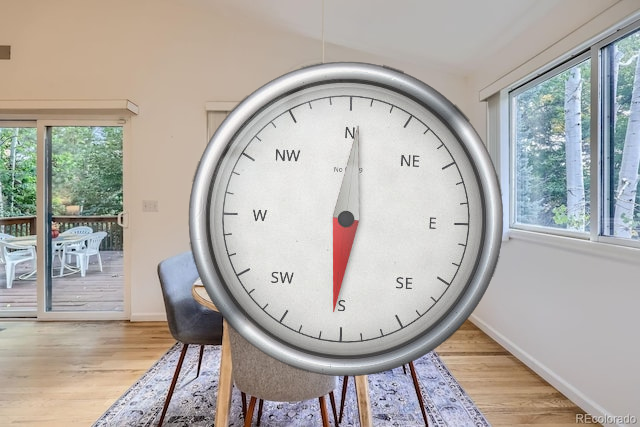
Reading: 185 °
